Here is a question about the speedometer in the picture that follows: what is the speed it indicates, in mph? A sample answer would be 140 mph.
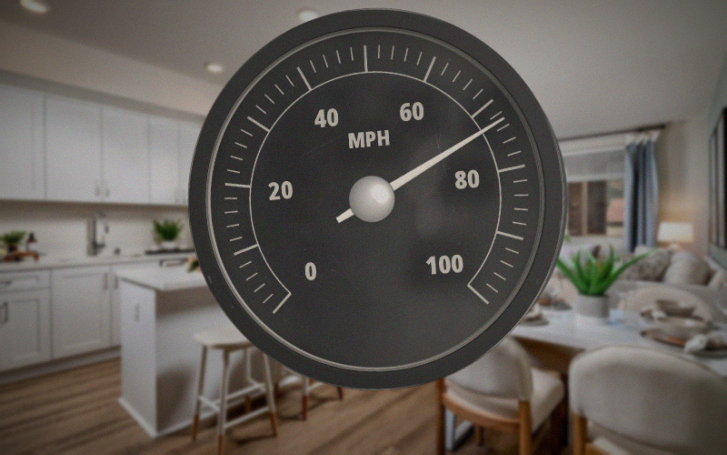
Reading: 73 mph
